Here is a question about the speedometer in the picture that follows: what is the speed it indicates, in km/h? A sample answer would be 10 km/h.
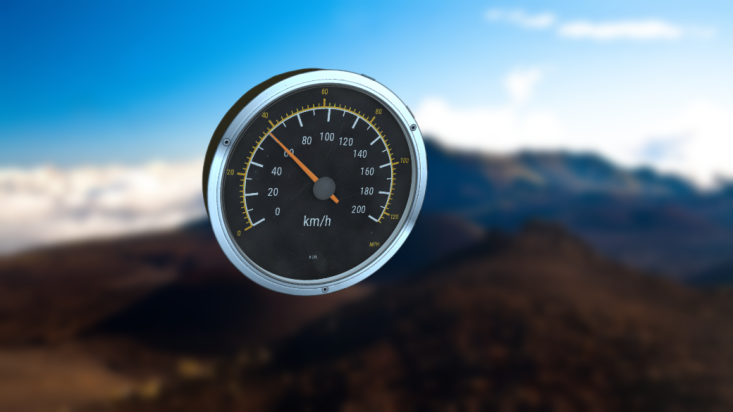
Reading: 60 km/h
